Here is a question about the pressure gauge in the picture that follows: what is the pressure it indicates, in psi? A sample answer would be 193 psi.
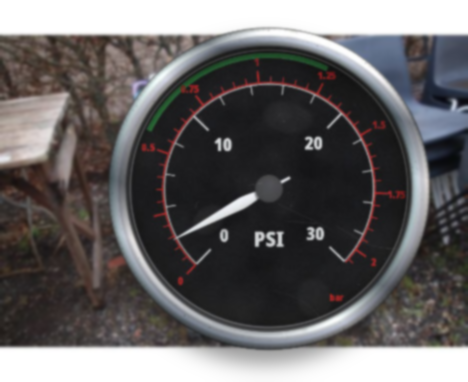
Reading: 2 psi
